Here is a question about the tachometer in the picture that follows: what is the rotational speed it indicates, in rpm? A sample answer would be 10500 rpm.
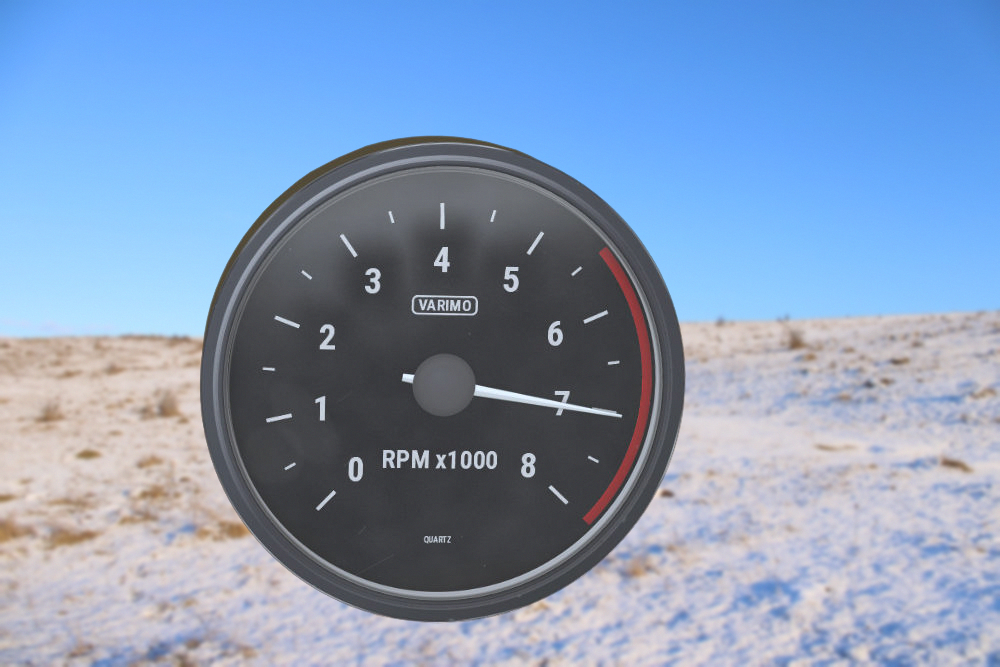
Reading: 7000 rpm
